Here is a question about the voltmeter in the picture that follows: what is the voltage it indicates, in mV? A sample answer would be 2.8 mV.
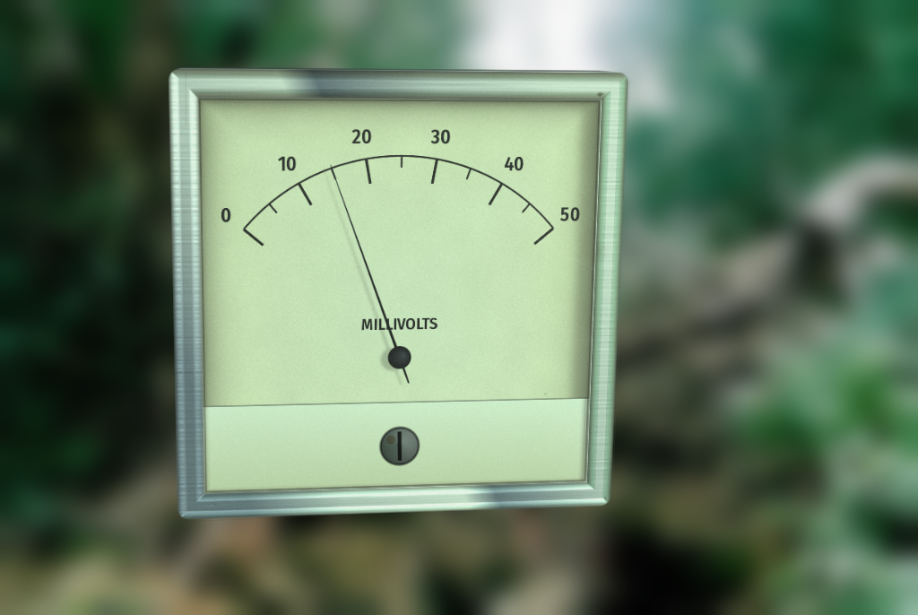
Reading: 15 mV
